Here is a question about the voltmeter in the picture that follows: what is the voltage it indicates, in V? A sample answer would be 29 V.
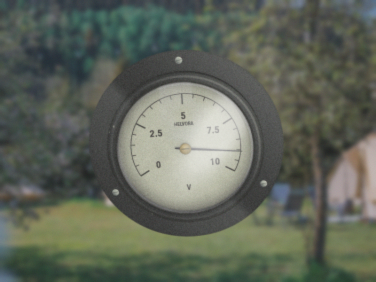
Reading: 9 V
